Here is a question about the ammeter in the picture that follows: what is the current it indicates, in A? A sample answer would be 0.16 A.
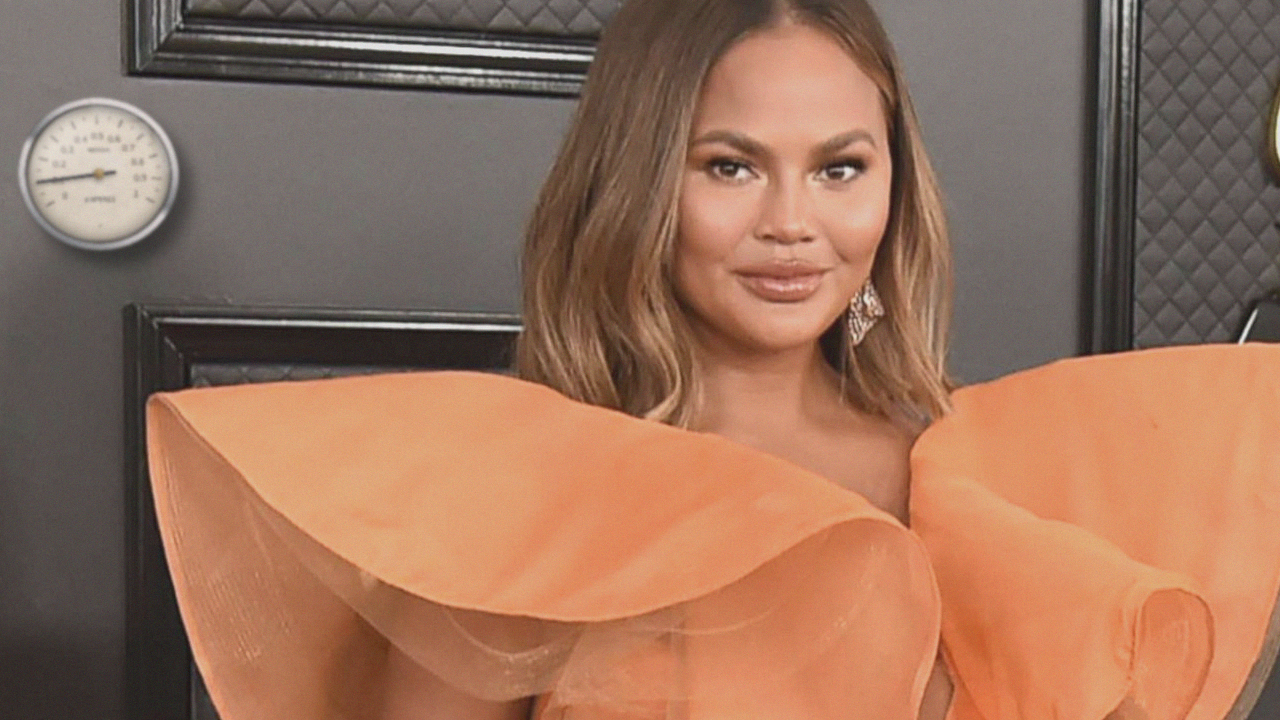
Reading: 0.1 A
